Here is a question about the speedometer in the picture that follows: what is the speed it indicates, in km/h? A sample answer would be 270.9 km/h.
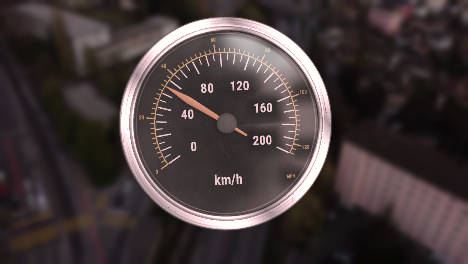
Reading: 55 km/h
